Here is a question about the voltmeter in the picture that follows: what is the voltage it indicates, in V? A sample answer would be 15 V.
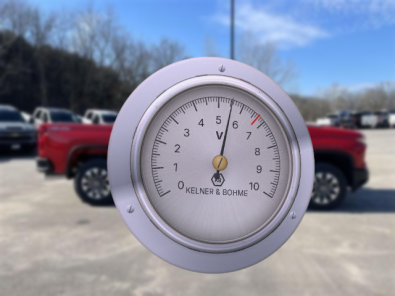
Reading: 5.5 V
